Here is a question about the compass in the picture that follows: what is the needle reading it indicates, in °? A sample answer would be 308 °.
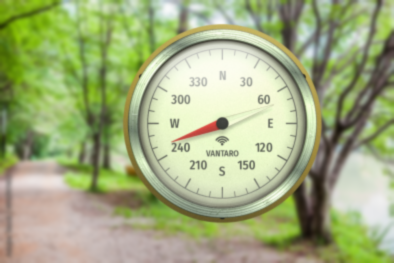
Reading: 250 °
